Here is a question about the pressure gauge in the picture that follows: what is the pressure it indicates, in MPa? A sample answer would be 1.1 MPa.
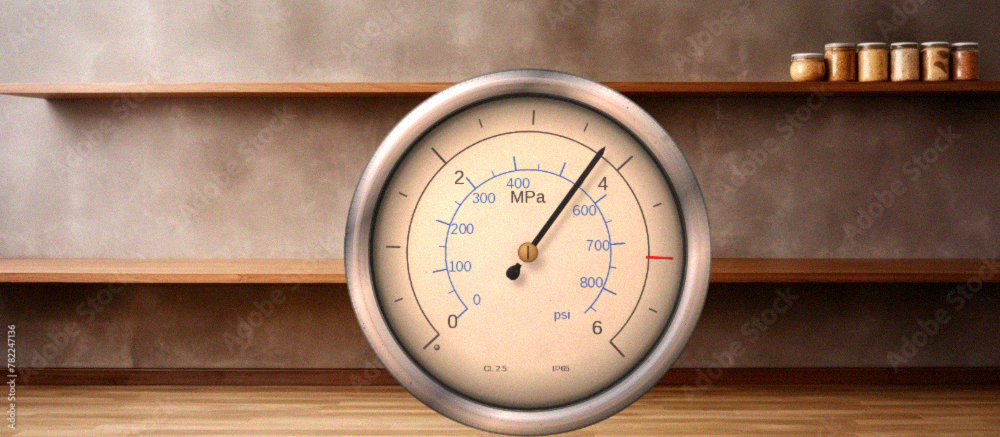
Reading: 3.75 MPa
